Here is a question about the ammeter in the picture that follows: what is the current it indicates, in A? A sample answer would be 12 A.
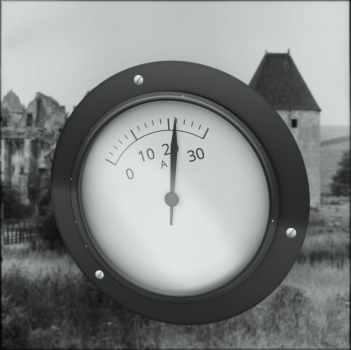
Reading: 22 A
